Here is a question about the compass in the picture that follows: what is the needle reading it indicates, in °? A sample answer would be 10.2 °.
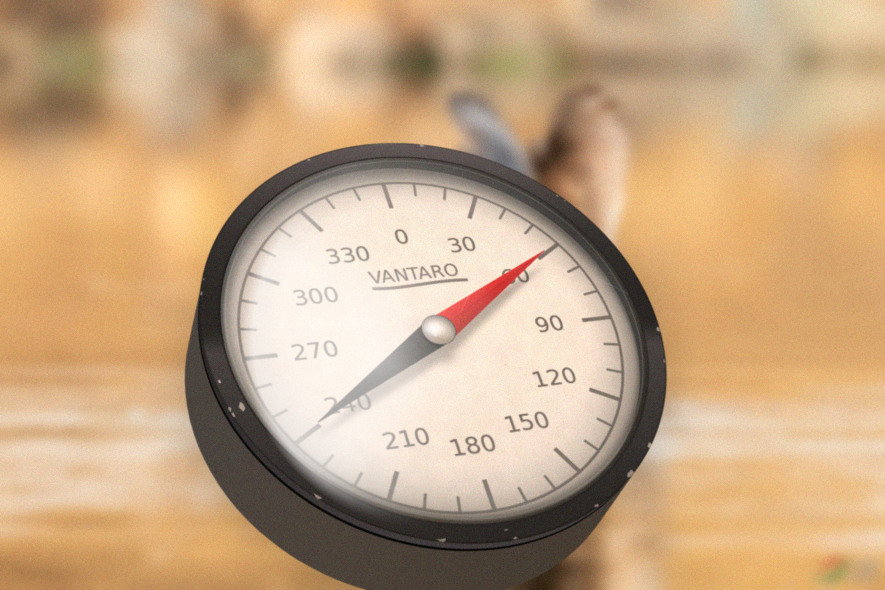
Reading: 60 °
